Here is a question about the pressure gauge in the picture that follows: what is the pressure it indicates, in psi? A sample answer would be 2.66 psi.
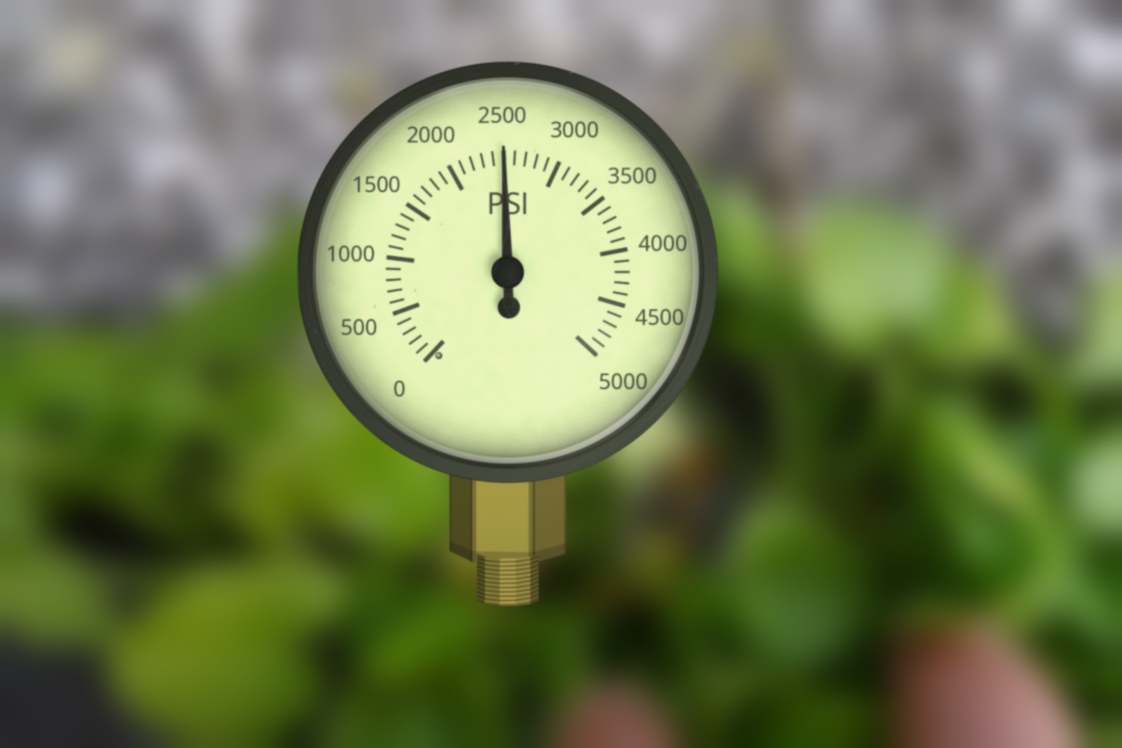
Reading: 2500 psi
